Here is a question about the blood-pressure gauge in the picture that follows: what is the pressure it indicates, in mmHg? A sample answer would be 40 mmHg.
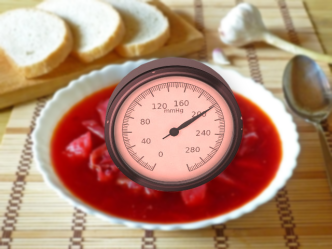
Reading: 200 mmHg
